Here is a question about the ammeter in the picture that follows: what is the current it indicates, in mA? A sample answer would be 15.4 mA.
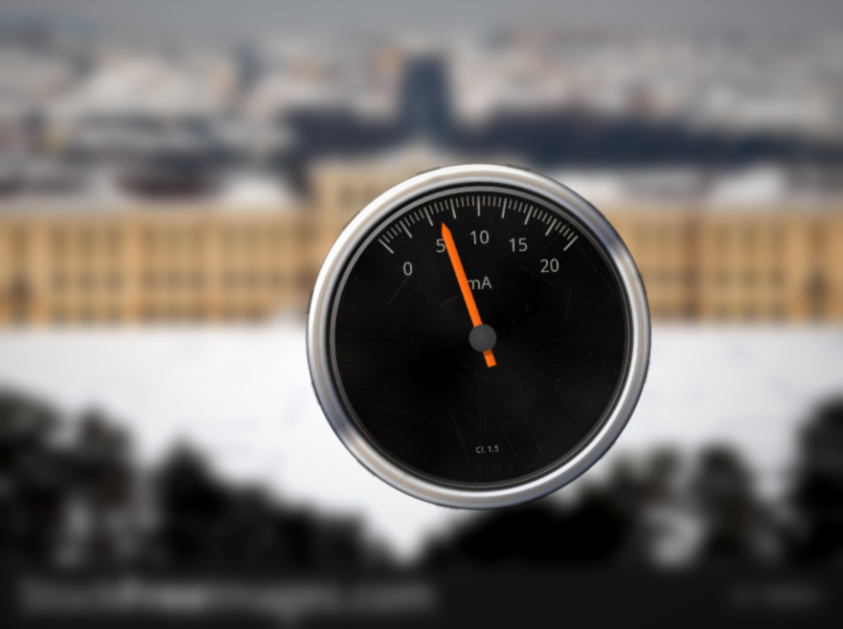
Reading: 6 mA
